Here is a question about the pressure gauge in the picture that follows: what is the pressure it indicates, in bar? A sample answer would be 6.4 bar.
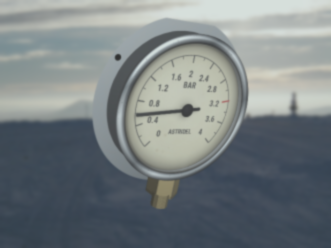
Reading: 0.6 bar
